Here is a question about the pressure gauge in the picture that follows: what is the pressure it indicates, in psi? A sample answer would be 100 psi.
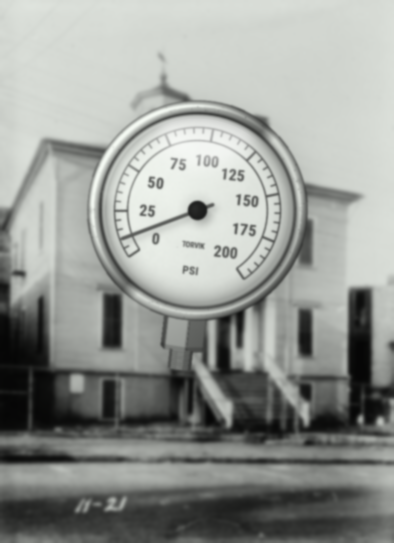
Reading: 10 psi
